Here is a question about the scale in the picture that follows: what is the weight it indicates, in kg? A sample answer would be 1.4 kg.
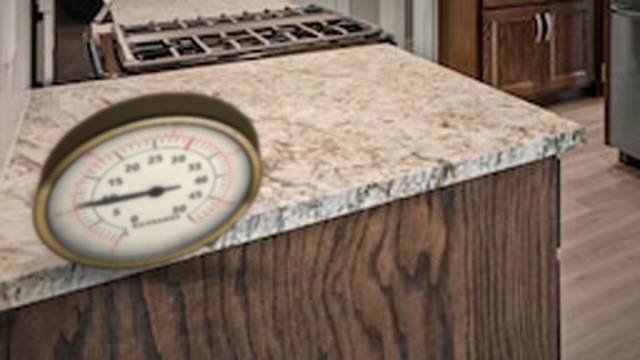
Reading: 10 kg
